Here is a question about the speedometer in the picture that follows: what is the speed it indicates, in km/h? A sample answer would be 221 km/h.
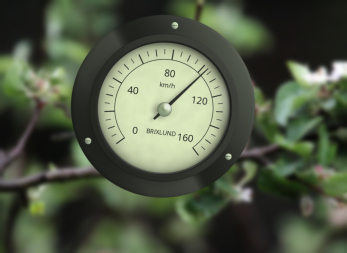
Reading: 102.5 km/h
